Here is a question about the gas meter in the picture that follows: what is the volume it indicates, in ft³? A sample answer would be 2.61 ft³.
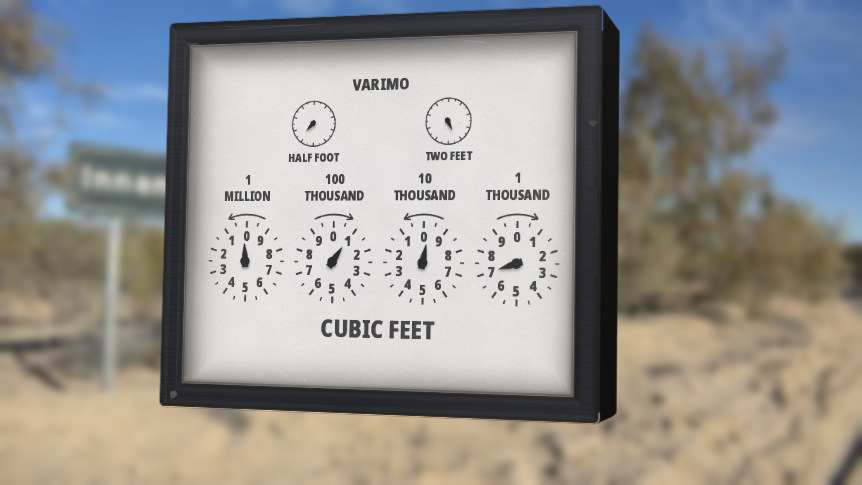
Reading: 9700 ft³
